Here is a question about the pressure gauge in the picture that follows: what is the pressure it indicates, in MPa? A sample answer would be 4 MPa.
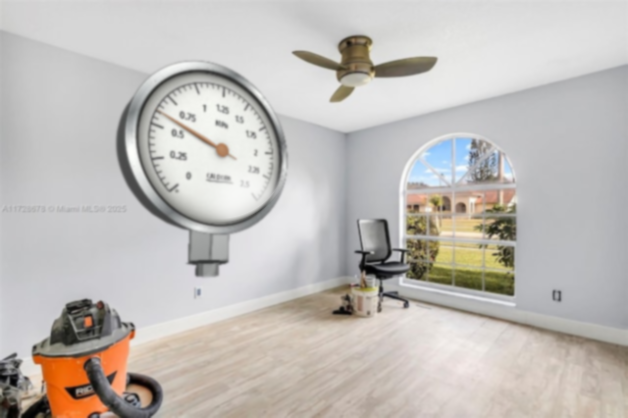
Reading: 0.6 MPa
